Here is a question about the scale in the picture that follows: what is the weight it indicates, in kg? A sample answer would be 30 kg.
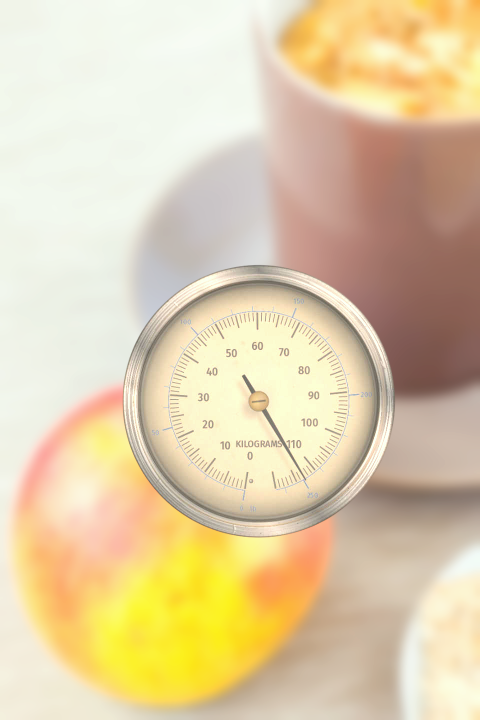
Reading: 113 kg
